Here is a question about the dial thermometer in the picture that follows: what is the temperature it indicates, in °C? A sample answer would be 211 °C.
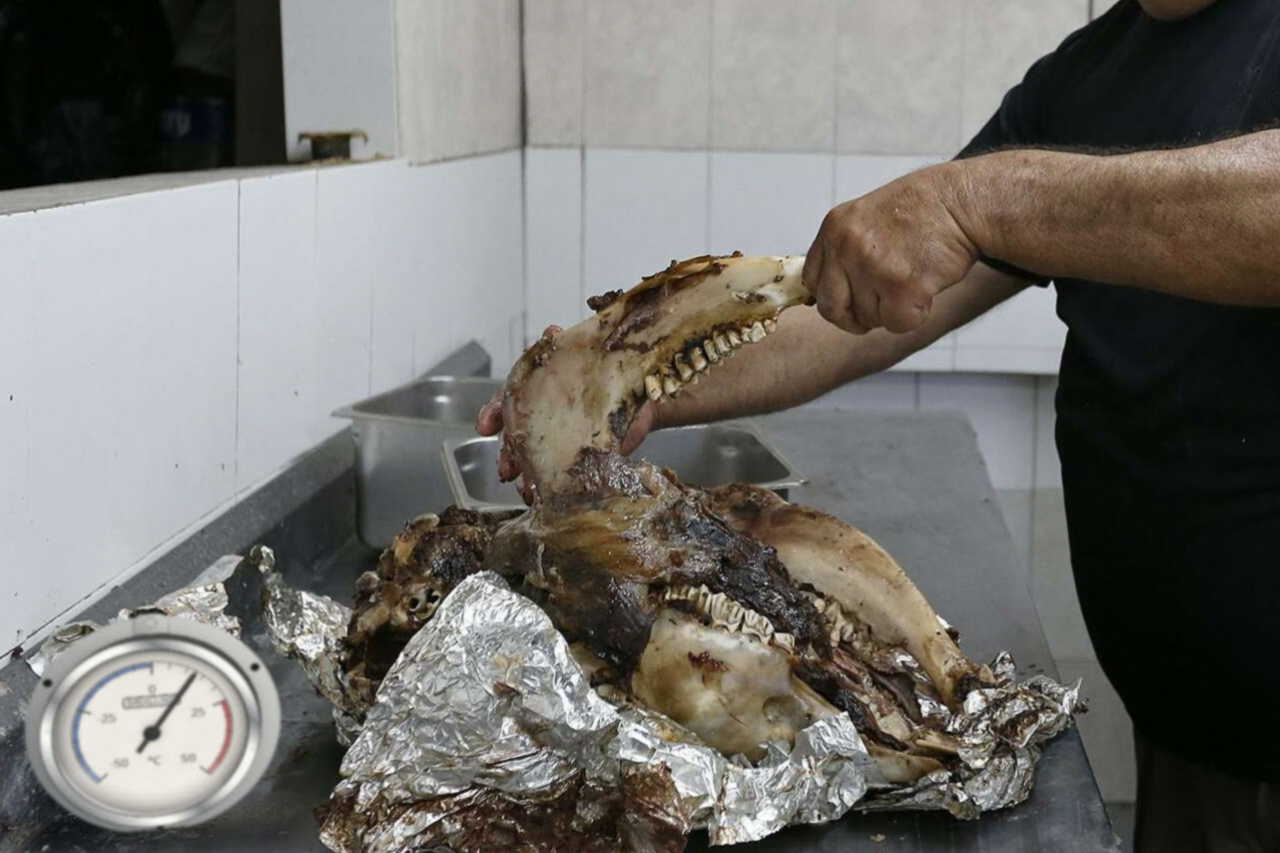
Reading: 12.5 °C
